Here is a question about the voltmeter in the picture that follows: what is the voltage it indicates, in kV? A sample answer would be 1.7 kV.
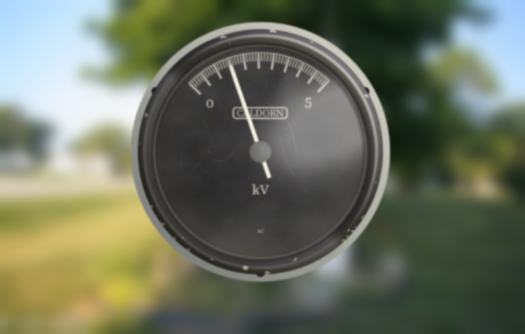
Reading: 1.5 kV
